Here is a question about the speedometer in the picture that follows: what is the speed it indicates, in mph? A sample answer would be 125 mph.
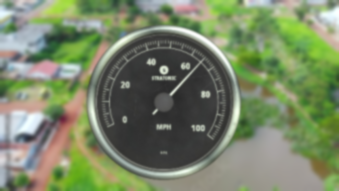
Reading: 65 mph
